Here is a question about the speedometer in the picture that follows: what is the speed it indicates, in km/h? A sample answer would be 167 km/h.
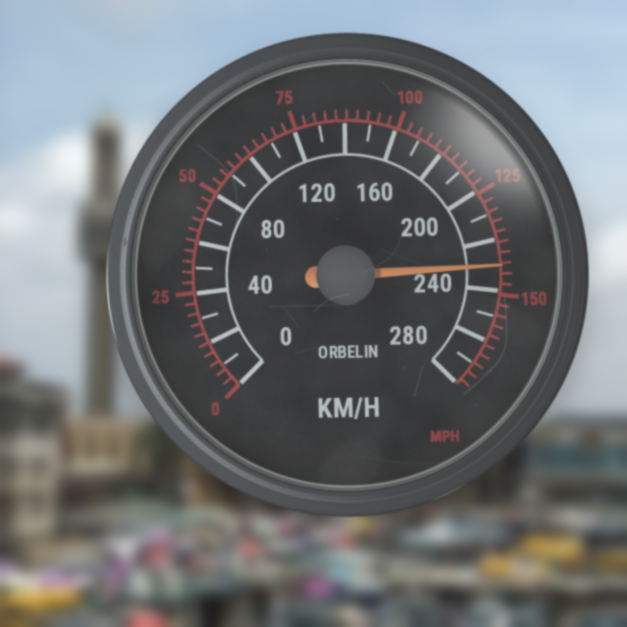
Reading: 230 km/h
